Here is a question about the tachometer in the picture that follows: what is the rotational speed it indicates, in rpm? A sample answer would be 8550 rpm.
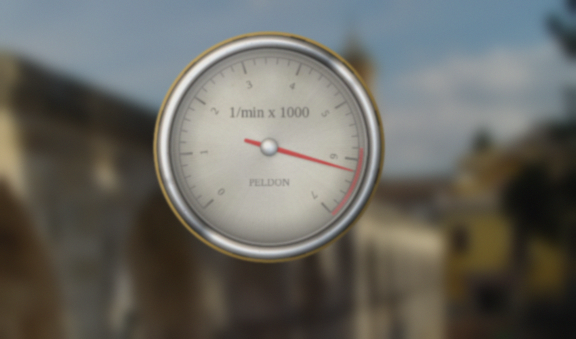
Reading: 6200 rpm
